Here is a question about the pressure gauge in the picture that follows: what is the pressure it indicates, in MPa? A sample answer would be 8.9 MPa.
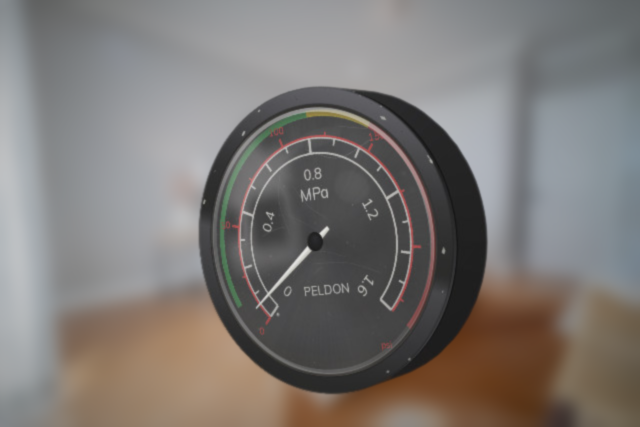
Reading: 0.05 MPa
